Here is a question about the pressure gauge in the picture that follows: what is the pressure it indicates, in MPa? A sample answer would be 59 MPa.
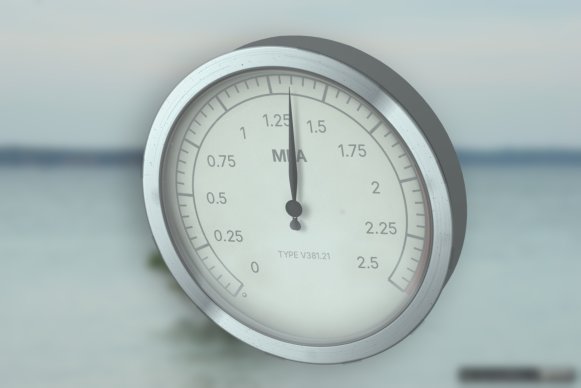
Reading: 1.35 MPa
